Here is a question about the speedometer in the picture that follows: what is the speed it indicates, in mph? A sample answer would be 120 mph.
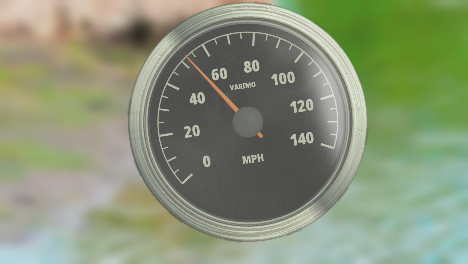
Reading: 52.5 mph
